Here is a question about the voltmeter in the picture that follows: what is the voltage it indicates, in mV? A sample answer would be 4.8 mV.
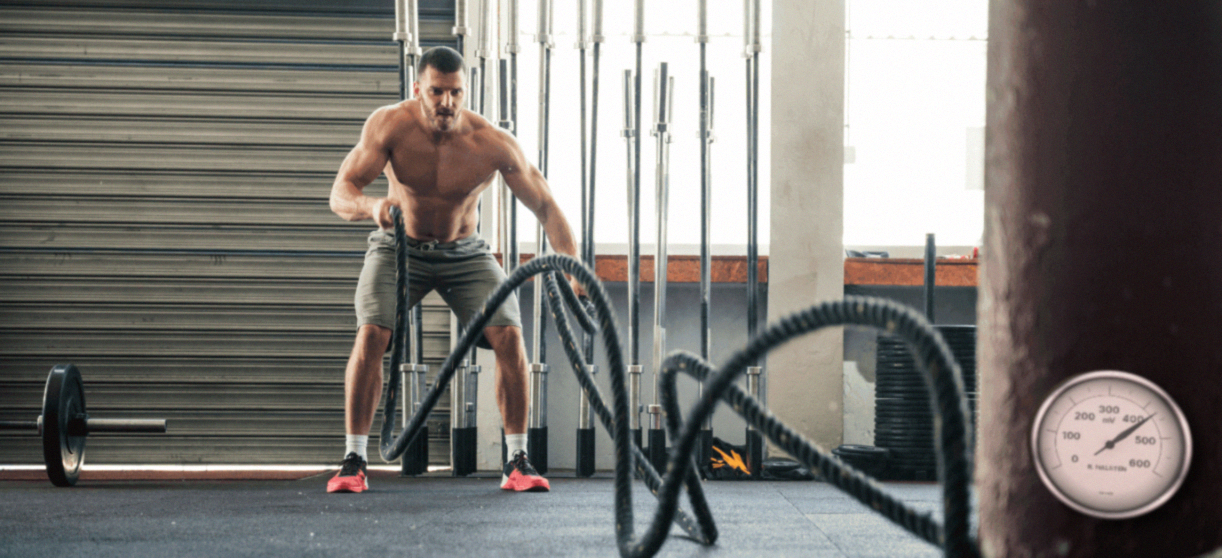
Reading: 425 mV
